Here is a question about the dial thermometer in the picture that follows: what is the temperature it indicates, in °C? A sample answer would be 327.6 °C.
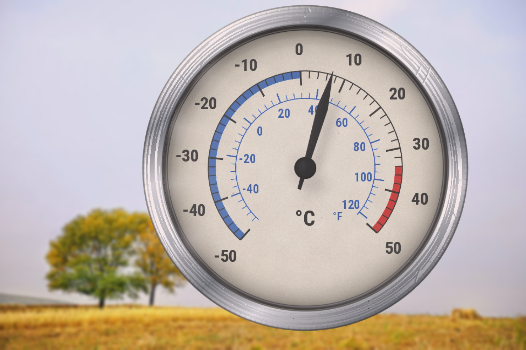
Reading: 7 °C
